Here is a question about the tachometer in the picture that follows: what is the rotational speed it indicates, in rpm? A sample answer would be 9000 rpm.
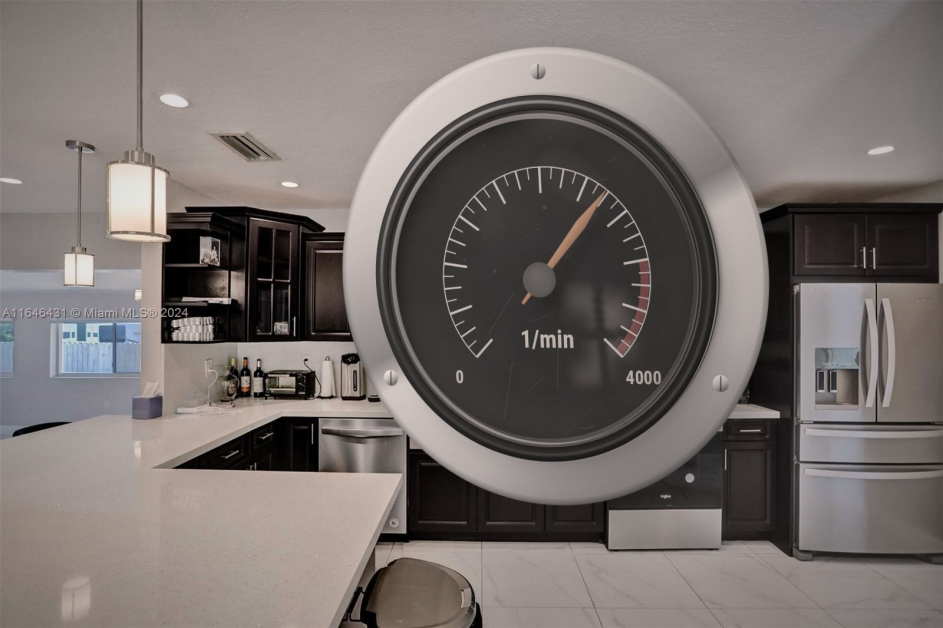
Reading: 2600 rpm
